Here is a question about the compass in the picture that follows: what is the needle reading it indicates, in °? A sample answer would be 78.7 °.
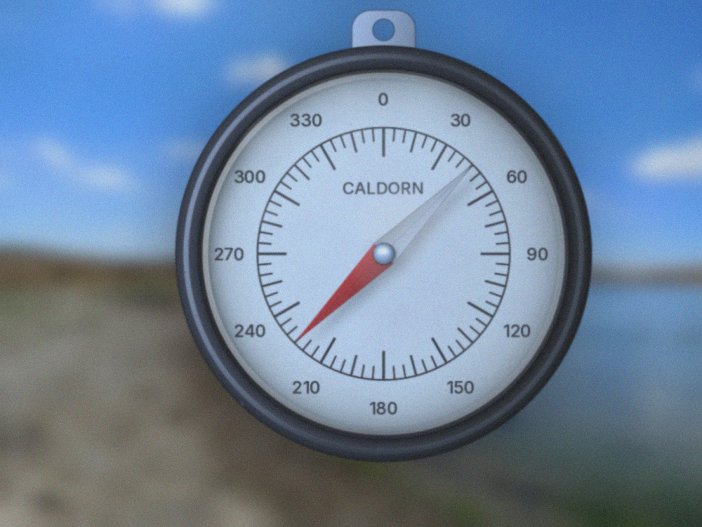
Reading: 225 °
